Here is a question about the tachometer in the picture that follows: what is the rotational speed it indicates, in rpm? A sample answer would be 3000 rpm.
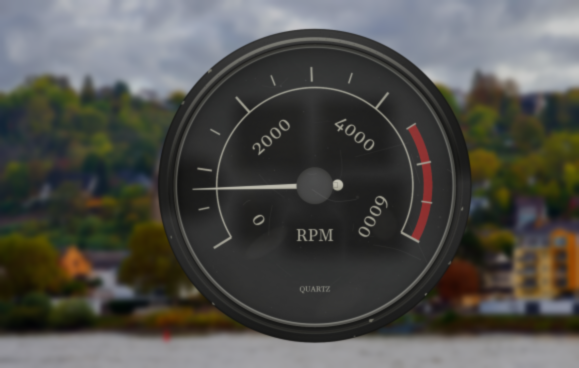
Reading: 750 rpm
